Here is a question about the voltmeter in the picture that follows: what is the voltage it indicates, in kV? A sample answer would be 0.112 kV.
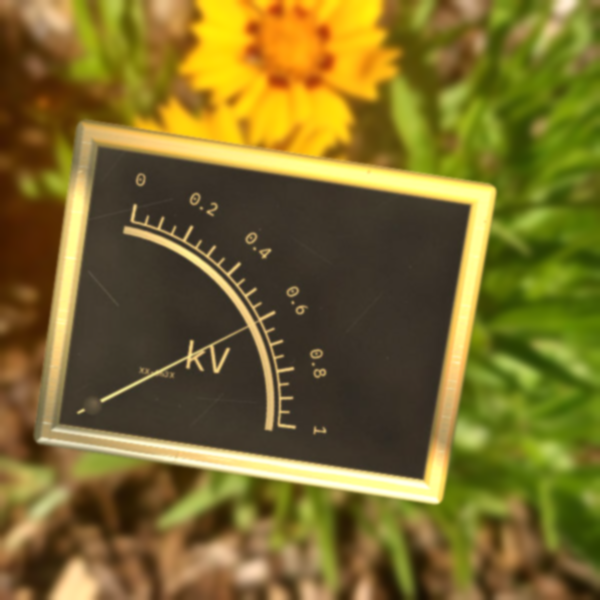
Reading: 0.6 kV
